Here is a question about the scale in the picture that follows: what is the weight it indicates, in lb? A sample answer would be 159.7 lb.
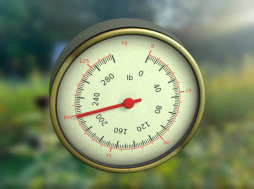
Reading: 220 lb
